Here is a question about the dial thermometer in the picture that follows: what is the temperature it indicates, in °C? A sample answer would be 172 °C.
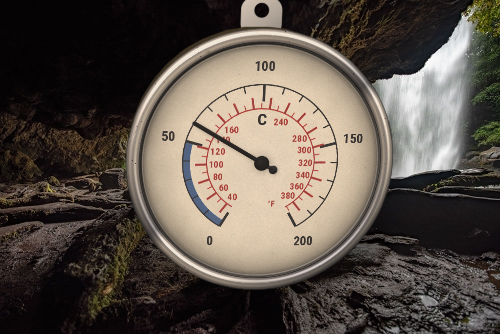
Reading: 60 °C
